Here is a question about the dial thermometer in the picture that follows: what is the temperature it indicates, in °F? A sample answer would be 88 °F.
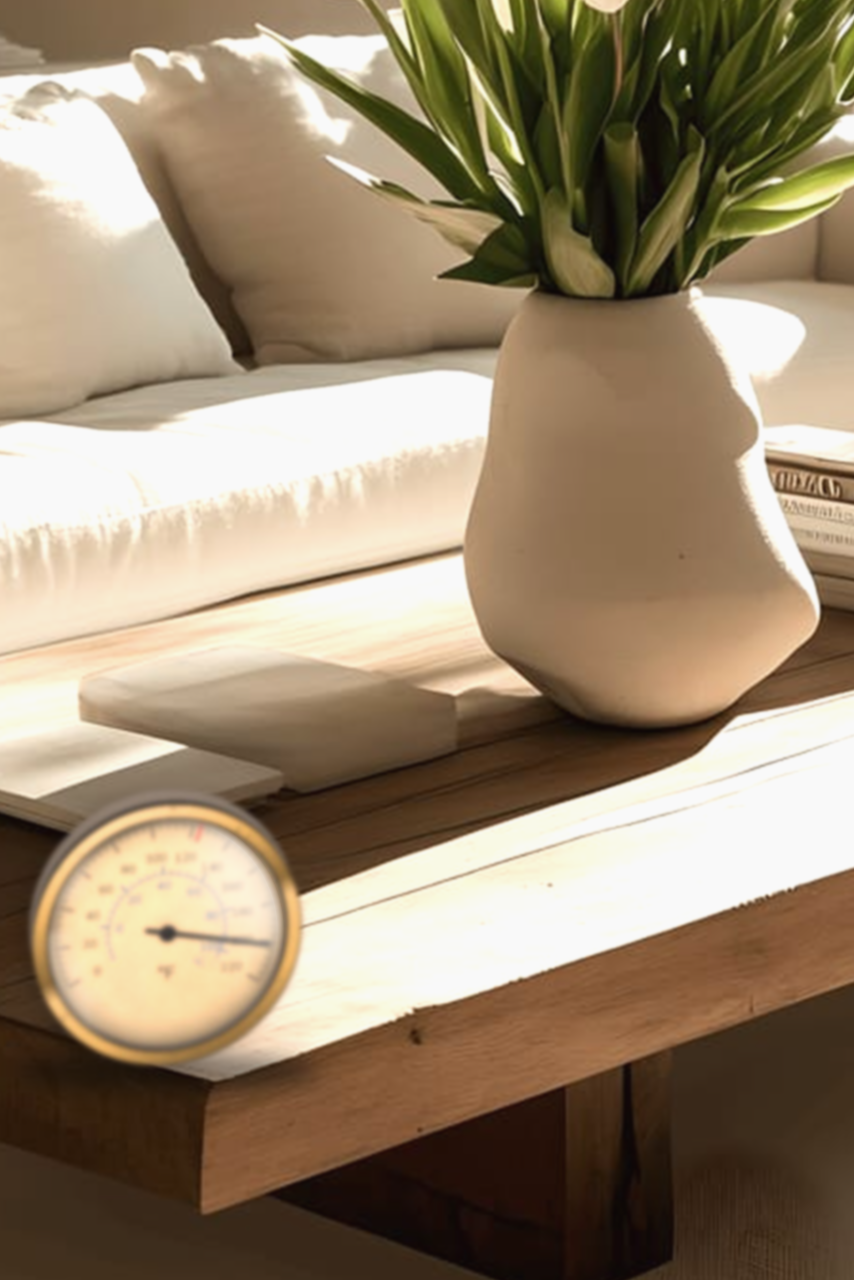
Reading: 200 °F
